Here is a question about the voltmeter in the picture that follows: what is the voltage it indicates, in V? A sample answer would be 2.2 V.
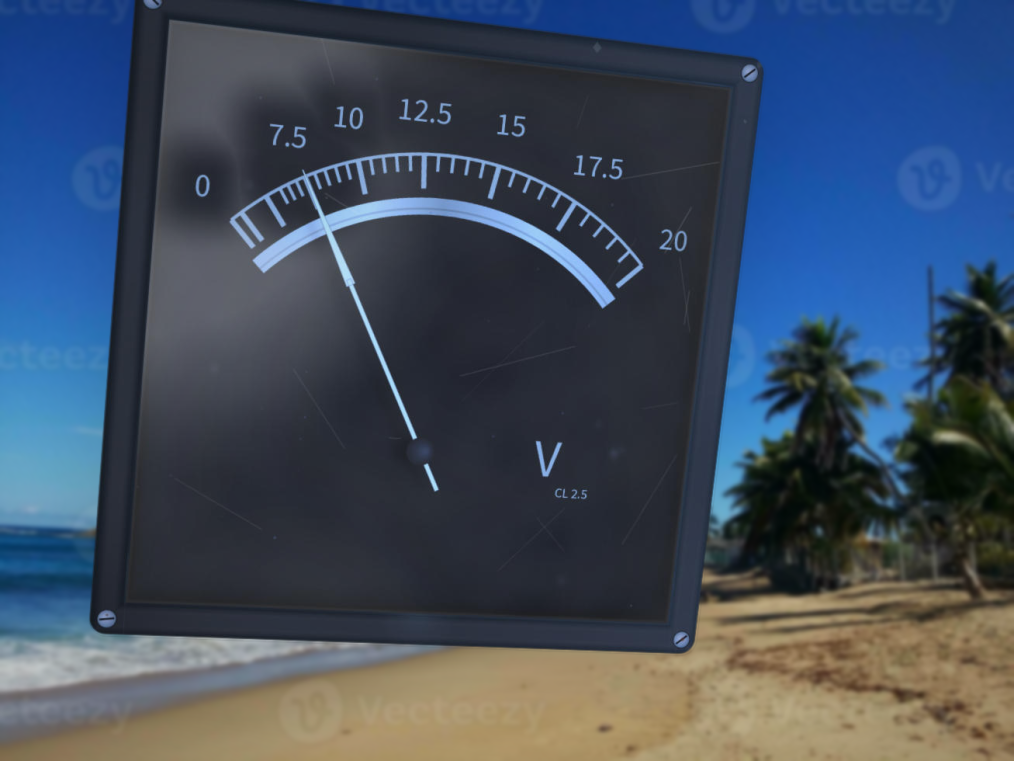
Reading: 7.5 V
